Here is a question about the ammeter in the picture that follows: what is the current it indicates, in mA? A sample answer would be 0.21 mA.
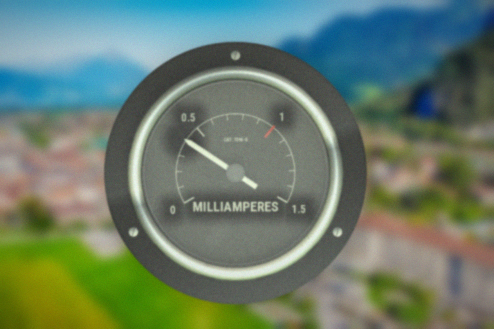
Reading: 0.4 mA
